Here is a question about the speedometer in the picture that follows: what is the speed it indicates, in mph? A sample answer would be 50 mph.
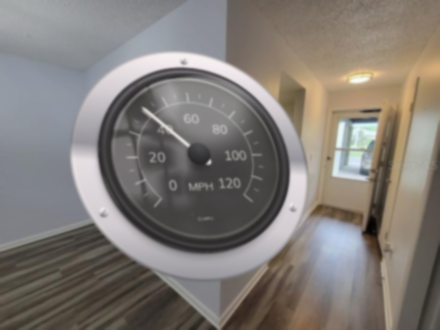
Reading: 40 mph
